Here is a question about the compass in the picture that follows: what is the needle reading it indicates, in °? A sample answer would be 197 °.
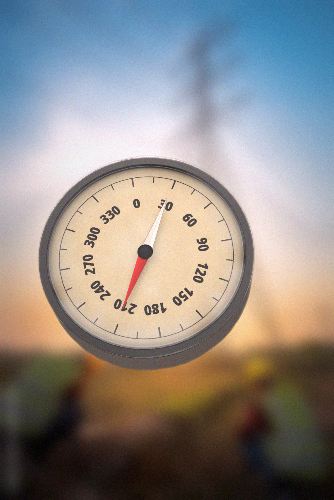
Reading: 210 °
